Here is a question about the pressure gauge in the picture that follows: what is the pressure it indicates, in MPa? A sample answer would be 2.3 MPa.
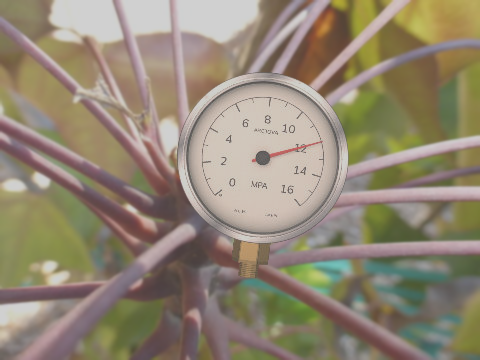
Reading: 12 MPa
